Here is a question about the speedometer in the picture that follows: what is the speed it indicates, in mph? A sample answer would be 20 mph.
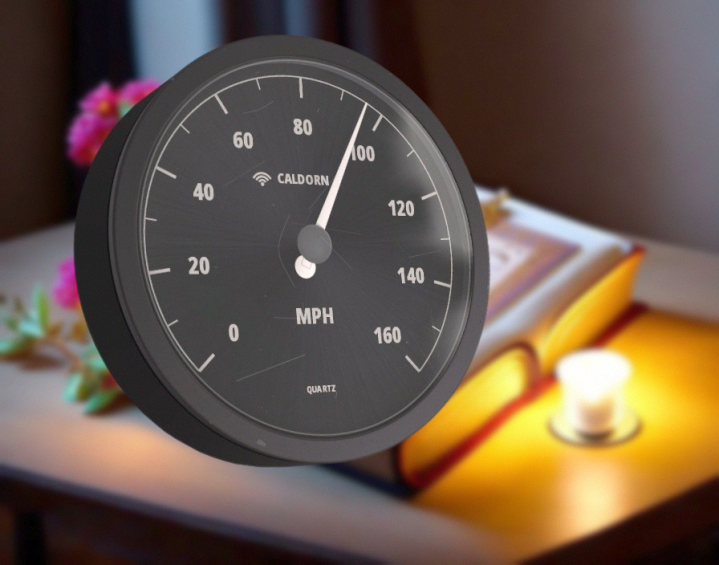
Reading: 95 mph
